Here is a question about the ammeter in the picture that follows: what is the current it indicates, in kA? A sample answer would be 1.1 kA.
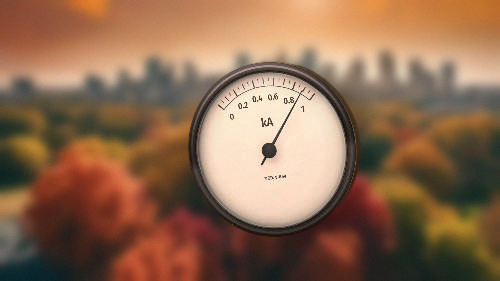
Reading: 0.9 kA
